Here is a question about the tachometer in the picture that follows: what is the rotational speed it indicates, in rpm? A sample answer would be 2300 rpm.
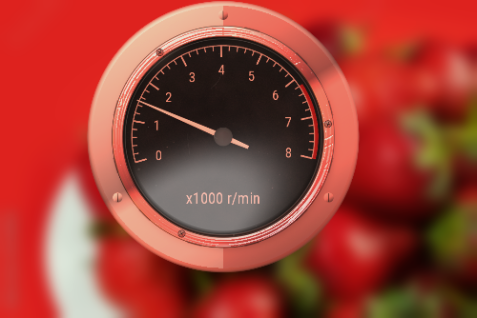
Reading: 1500 rpm
